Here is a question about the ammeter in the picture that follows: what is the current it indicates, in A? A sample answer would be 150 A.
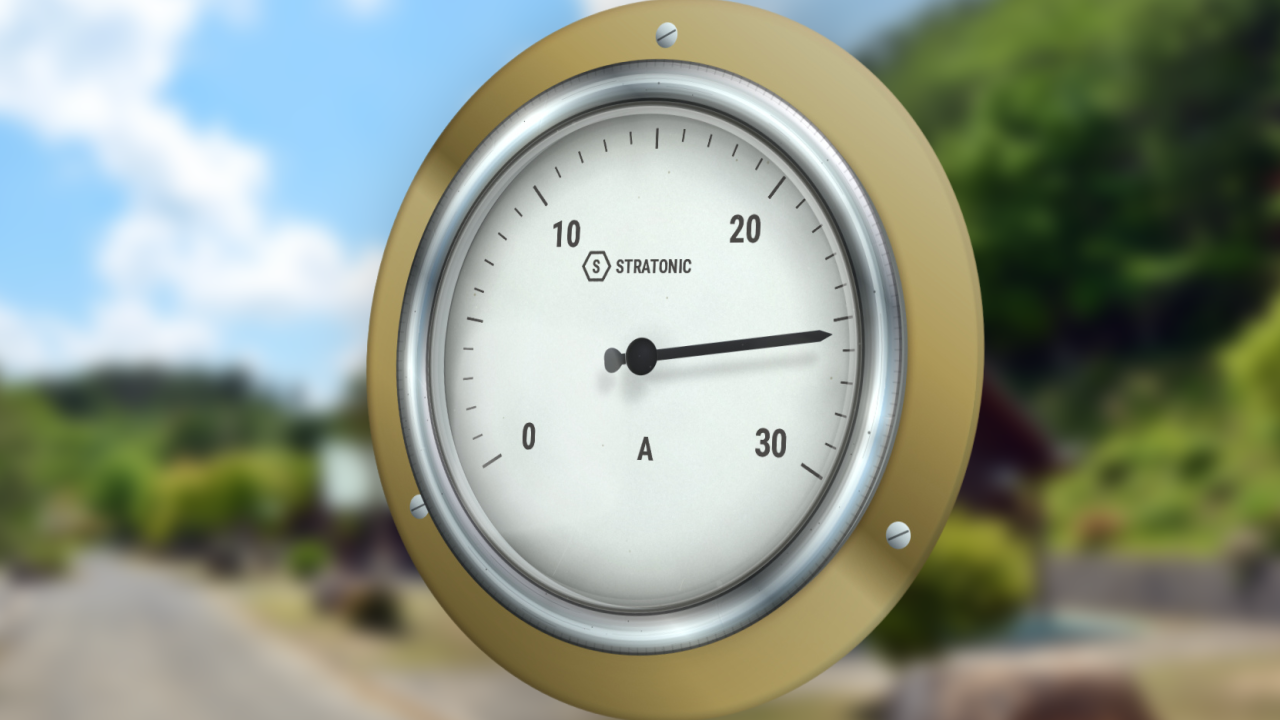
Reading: 25.5 A
